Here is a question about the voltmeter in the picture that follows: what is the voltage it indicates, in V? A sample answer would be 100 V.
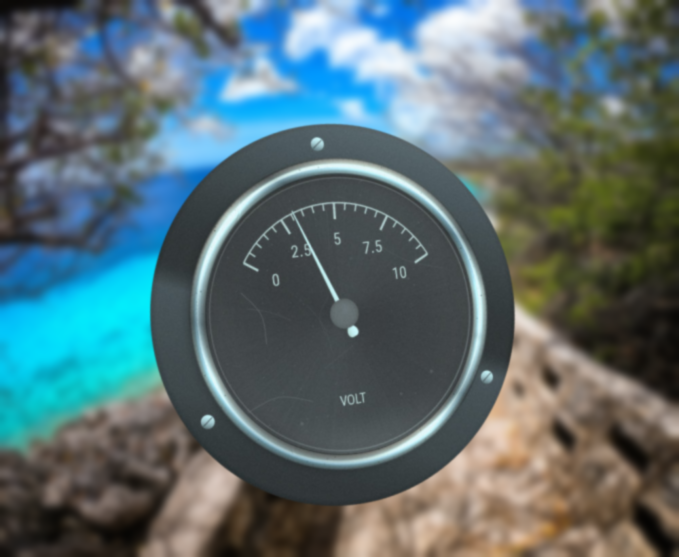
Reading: 3 V
